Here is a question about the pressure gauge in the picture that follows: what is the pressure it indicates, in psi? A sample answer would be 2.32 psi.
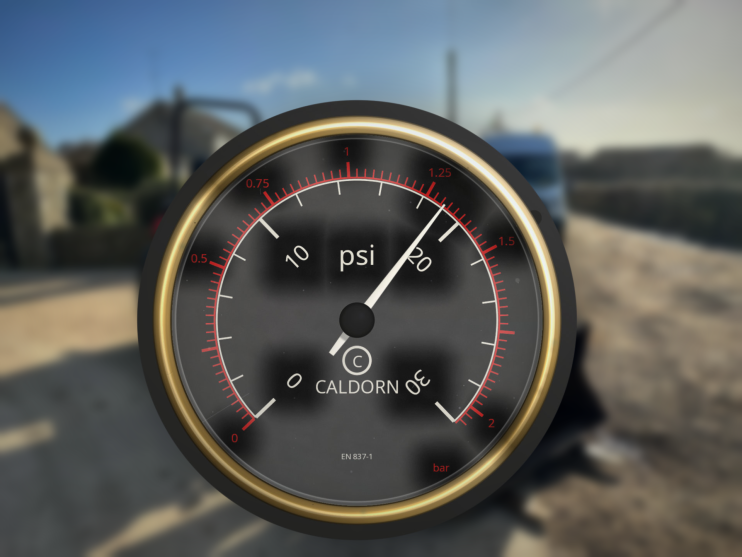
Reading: 19 psi
